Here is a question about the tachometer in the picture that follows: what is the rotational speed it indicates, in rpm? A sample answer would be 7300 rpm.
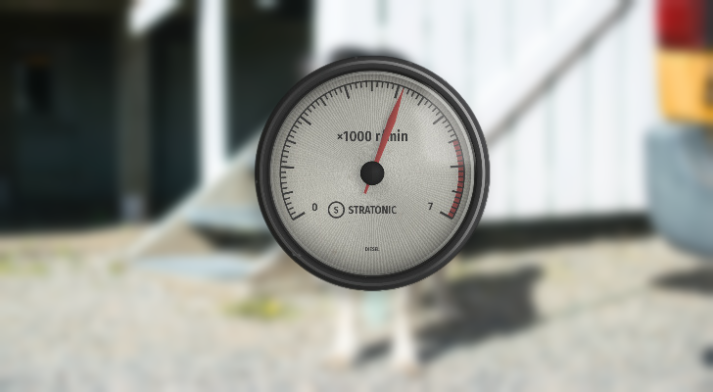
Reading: 4100 rpm
